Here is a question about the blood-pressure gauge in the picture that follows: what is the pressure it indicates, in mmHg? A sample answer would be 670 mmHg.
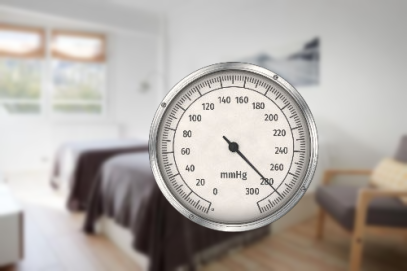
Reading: 280 mmHg
